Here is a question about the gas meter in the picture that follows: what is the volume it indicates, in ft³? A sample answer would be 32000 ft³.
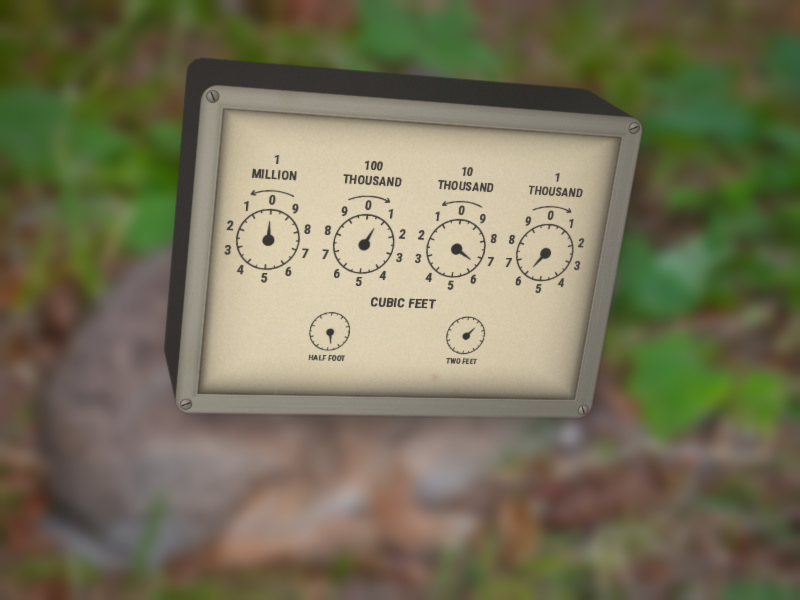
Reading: 6600 ft³
